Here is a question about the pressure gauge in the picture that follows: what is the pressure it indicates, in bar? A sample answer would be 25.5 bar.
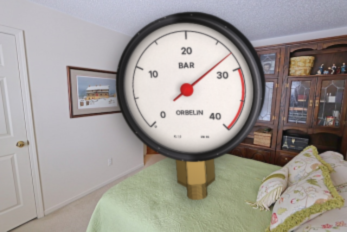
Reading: 27.5 bar
